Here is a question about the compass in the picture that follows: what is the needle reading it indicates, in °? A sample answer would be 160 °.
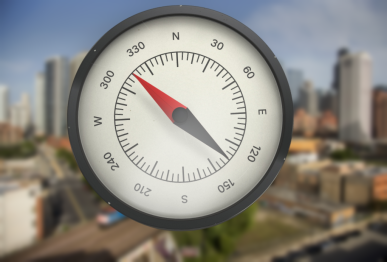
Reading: 315 °
